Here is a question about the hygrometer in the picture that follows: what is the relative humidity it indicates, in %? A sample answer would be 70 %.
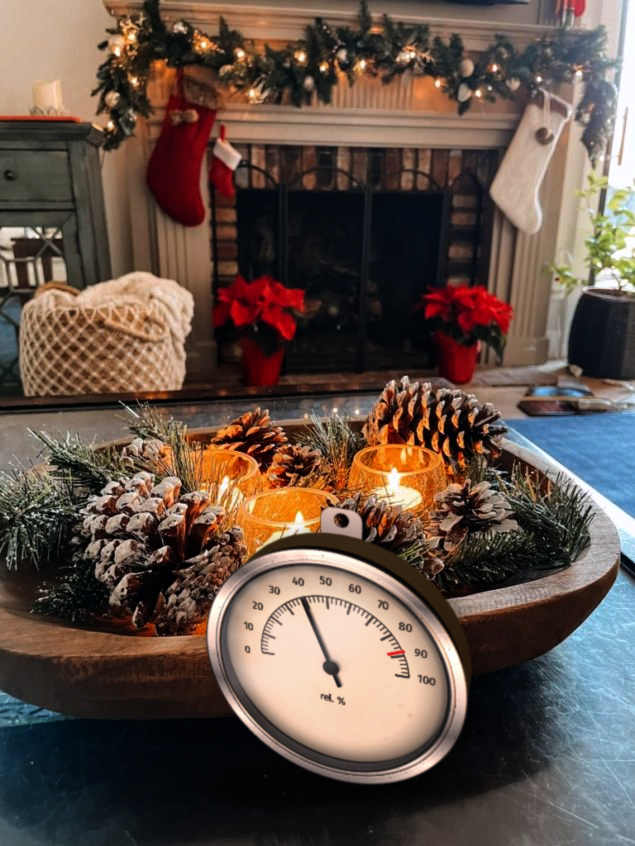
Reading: 40 %
